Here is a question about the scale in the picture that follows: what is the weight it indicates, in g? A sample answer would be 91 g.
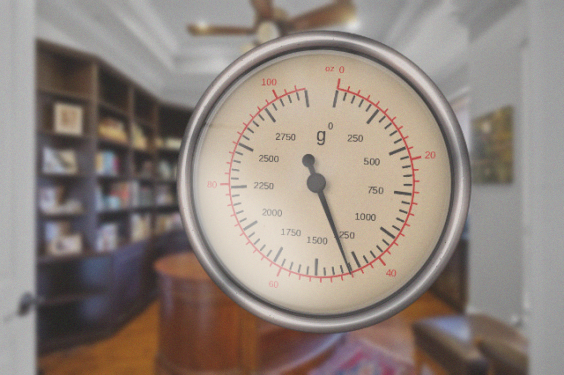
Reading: 1300 g
